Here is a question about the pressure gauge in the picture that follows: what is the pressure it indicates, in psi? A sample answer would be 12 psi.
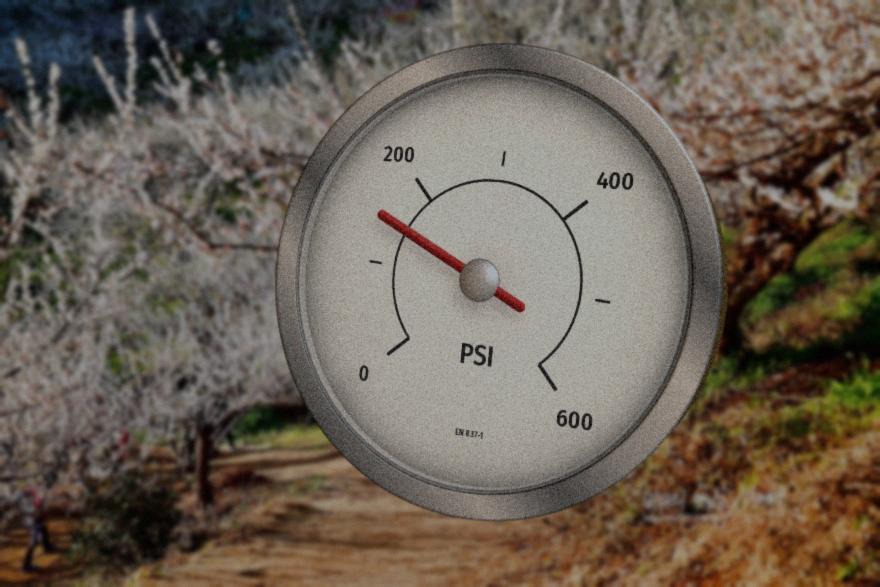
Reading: 150 psi
